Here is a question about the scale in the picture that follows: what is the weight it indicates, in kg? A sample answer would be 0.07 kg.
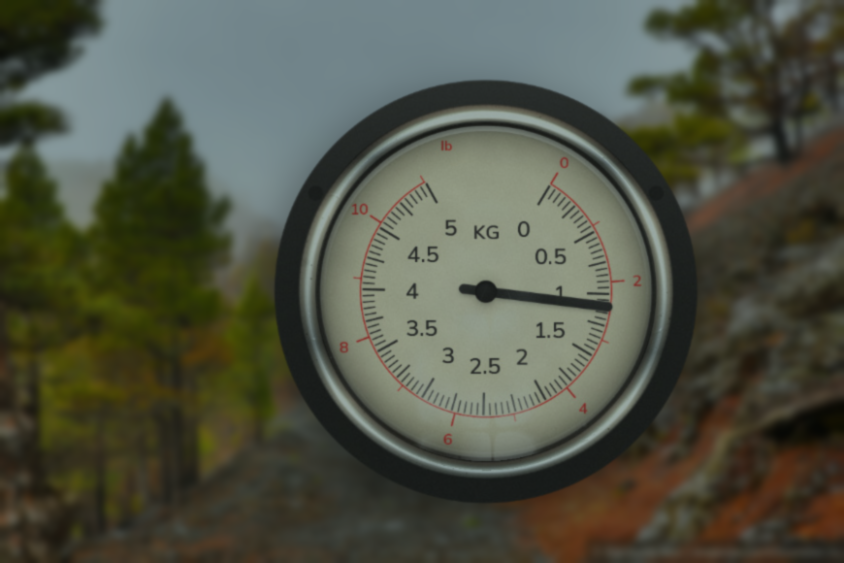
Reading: 1.1 kg
